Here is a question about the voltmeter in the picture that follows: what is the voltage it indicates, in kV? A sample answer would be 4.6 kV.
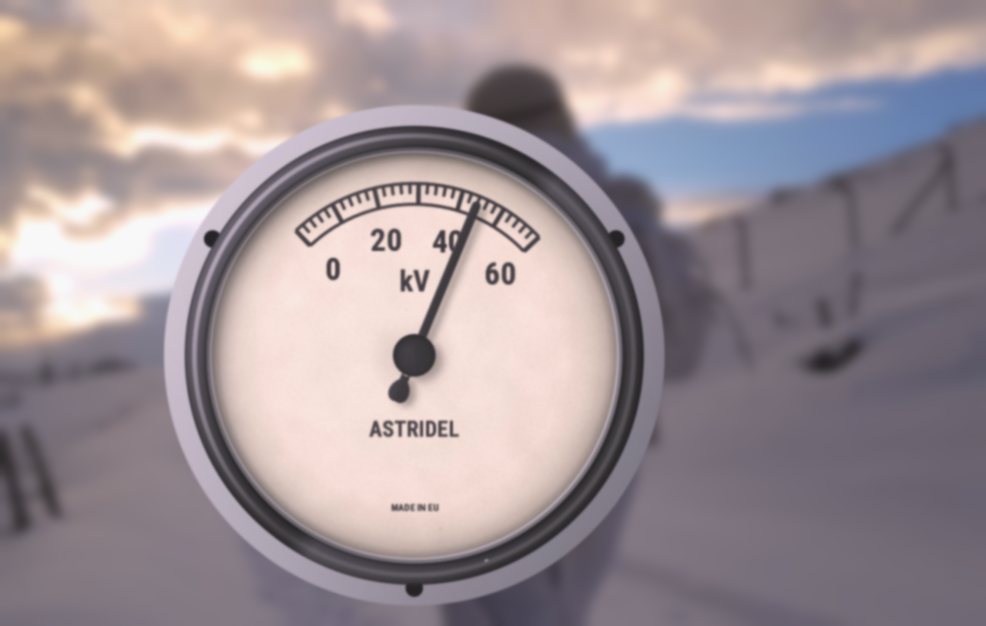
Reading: 44 kV
